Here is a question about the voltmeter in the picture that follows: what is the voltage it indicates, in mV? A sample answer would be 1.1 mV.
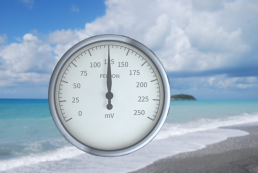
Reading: 125 mV
